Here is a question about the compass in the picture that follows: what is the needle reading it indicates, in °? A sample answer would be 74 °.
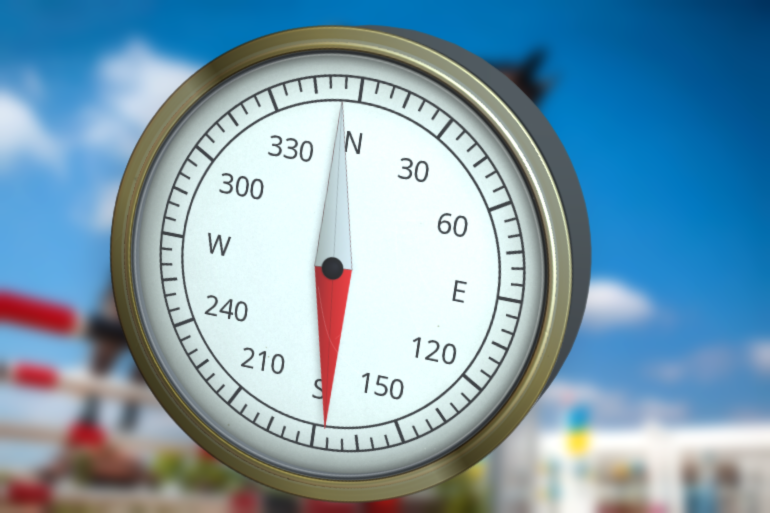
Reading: 175 °
